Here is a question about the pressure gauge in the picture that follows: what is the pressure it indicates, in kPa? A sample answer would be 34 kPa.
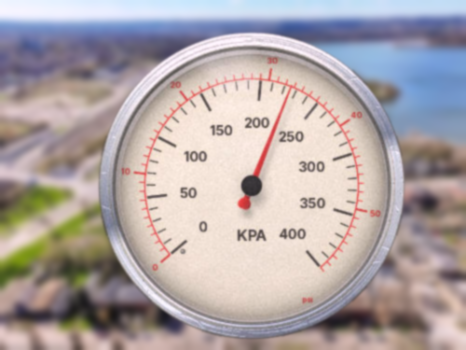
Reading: 225 kPa
